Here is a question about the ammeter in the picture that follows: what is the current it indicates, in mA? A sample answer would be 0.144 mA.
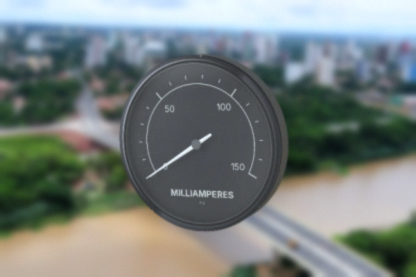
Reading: 0 mA
